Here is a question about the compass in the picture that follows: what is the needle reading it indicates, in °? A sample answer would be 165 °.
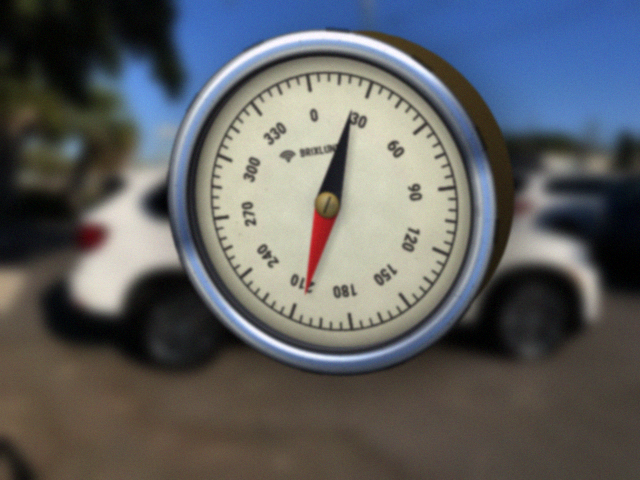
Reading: 205 °
